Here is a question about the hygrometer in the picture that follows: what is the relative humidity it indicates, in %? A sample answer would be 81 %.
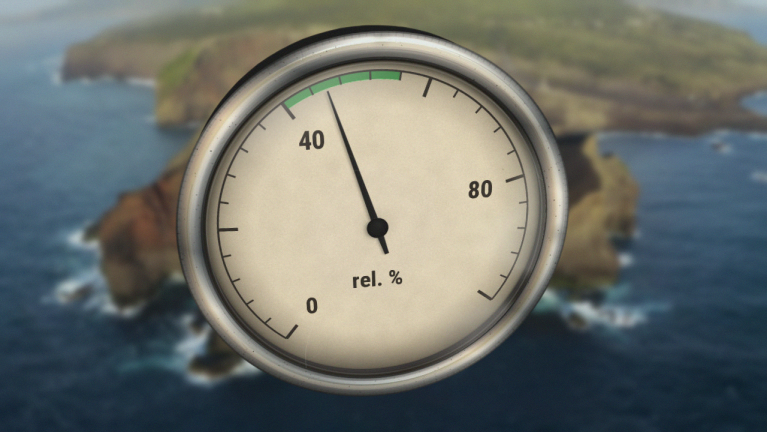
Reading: 46 %
